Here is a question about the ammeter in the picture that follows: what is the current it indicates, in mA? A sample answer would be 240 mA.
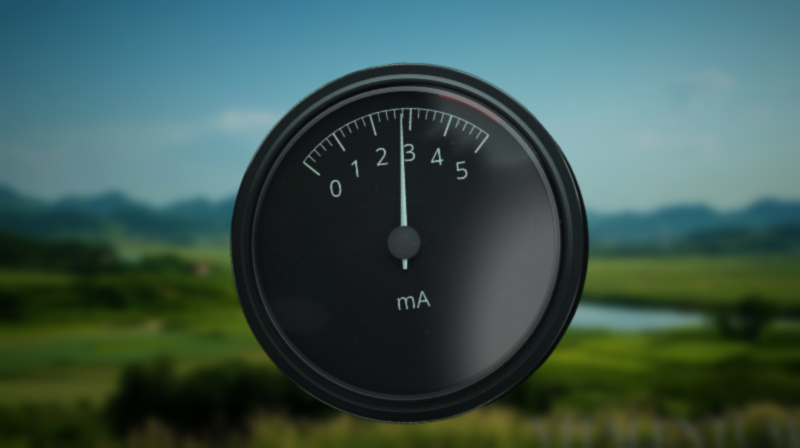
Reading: 2.8 mA
